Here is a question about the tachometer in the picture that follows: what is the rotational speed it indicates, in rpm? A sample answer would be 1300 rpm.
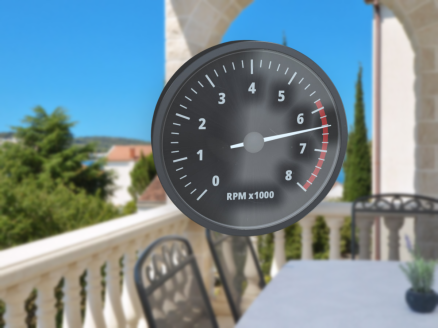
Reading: 6400 rpm
